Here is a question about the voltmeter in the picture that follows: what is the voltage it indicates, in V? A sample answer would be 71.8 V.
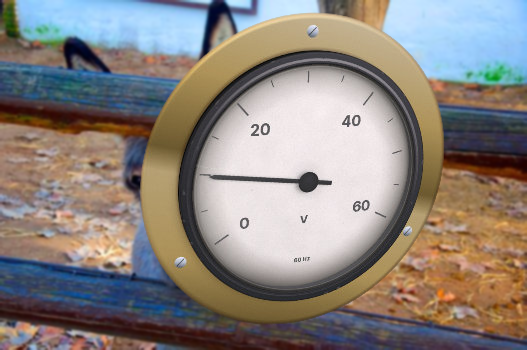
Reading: 10 V
